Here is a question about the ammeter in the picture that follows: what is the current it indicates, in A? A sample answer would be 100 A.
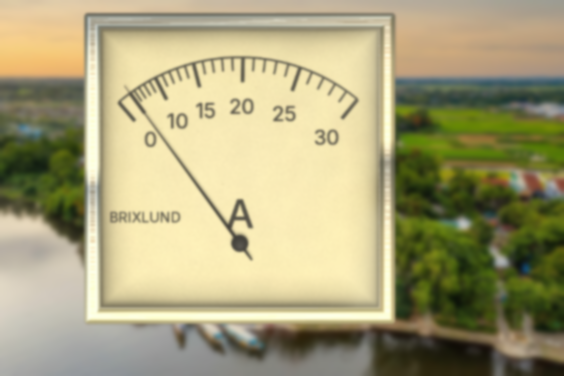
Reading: 5 A
